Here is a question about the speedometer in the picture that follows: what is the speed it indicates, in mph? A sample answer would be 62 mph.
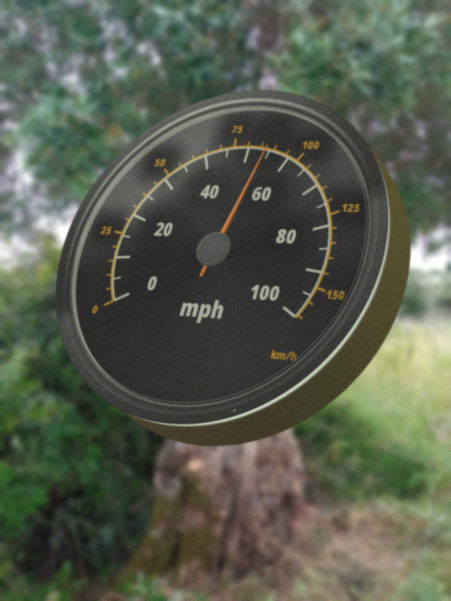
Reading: 55 mph
